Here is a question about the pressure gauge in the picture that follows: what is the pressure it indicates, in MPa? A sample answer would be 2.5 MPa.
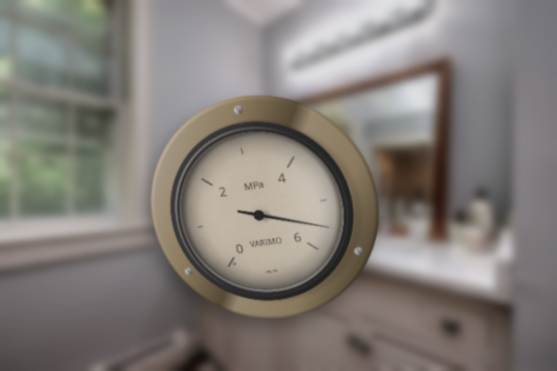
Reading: 5.5 MPa
